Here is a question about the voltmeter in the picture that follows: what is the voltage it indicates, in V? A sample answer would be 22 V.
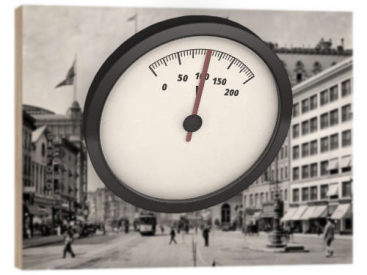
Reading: 100 V
